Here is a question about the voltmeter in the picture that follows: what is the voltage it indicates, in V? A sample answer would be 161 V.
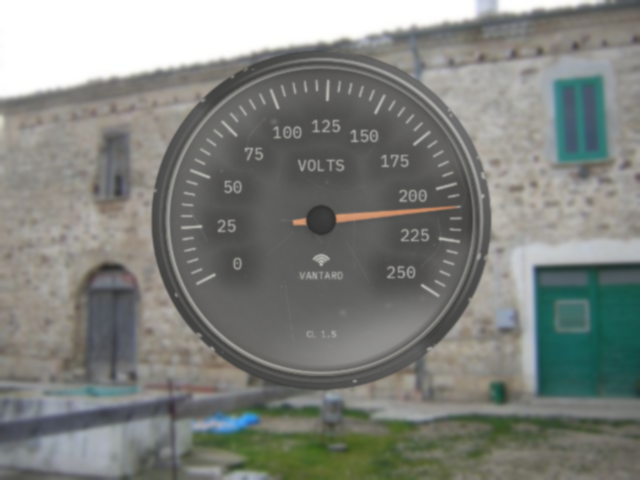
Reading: 210 V
